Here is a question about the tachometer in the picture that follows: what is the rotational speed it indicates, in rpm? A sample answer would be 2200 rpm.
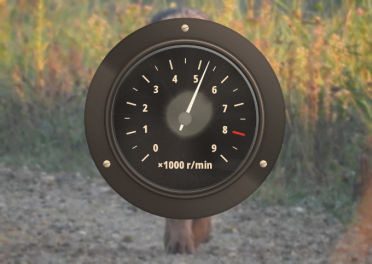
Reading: 5250 rpm
